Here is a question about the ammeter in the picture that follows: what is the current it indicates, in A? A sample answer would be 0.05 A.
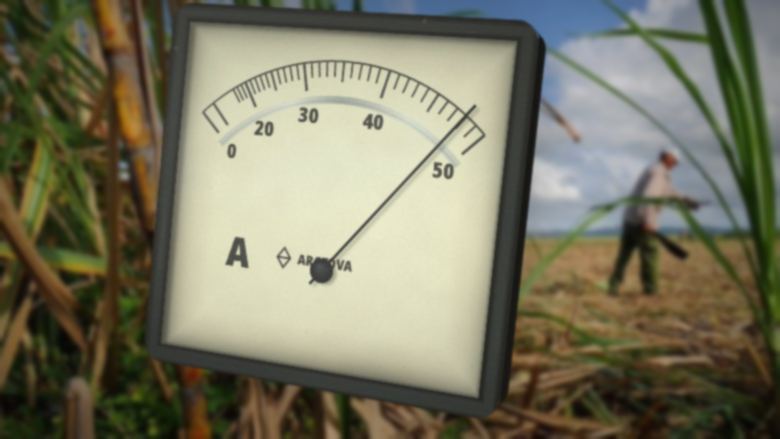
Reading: 48 A
